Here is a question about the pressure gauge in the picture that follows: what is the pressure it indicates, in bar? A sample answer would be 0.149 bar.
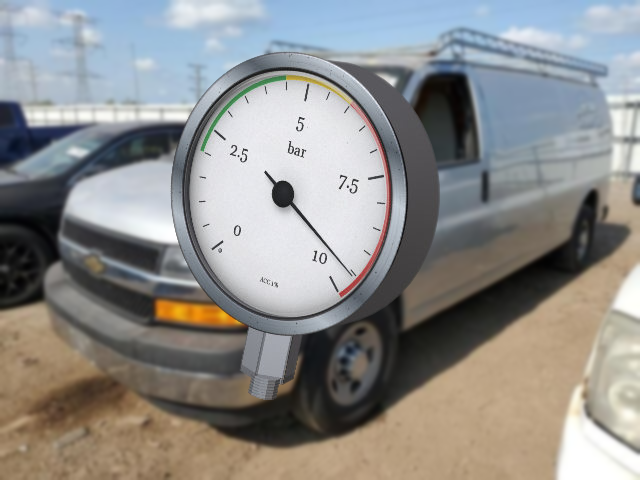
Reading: 9.5 bar
